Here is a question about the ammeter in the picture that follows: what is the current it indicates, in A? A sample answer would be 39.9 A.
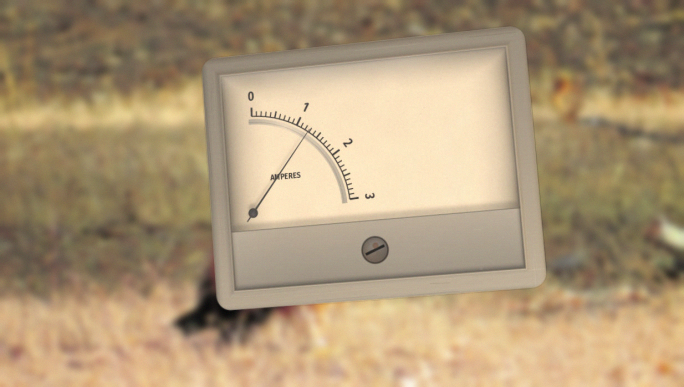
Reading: 1.3 A
